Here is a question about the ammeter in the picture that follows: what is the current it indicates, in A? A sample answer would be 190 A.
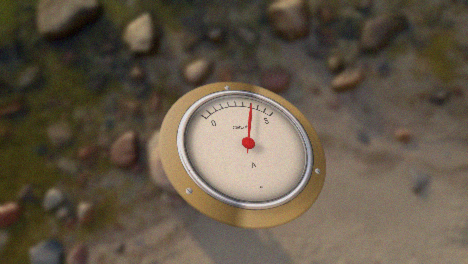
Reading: 3.5 A
